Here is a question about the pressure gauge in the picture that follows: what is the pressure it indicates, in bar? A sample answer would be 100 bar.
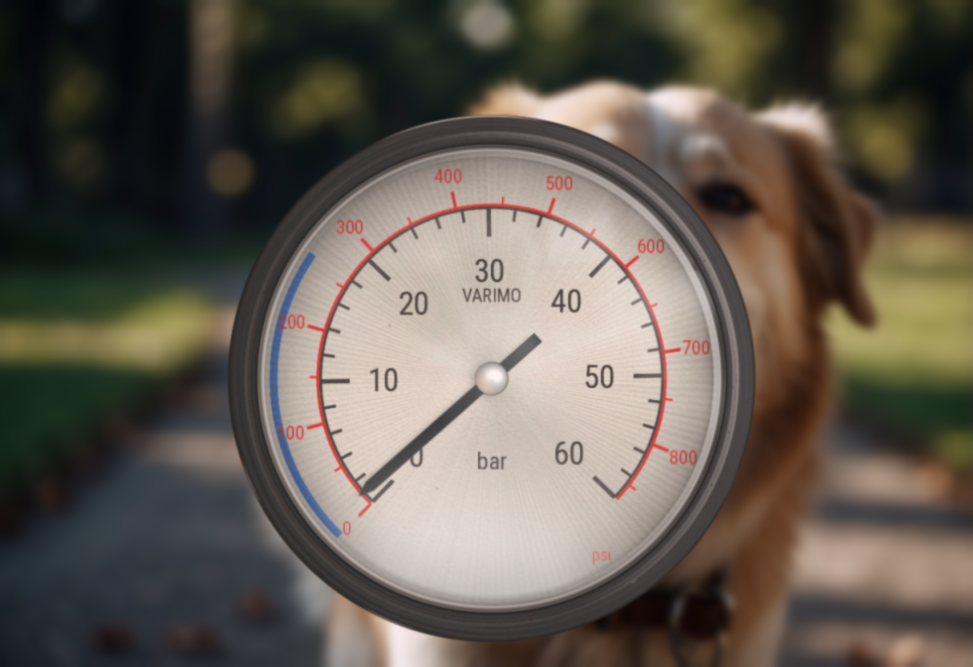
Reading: 1 bar
